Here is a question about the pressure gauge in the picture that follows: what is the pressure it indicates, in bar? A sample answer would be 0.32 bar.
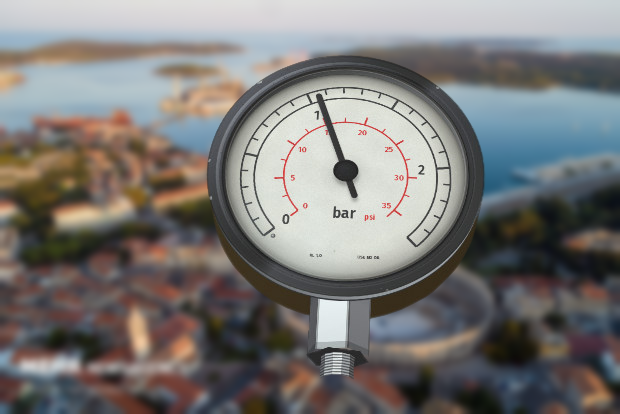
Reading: 1.05 bar
